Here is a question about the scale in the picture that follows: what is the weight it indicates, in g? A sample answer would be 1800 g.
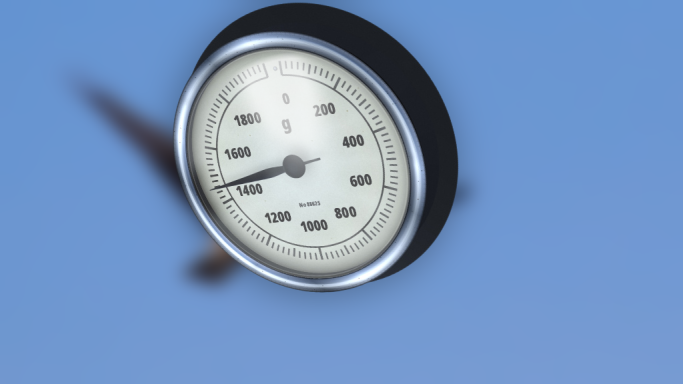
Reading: 1460 g
